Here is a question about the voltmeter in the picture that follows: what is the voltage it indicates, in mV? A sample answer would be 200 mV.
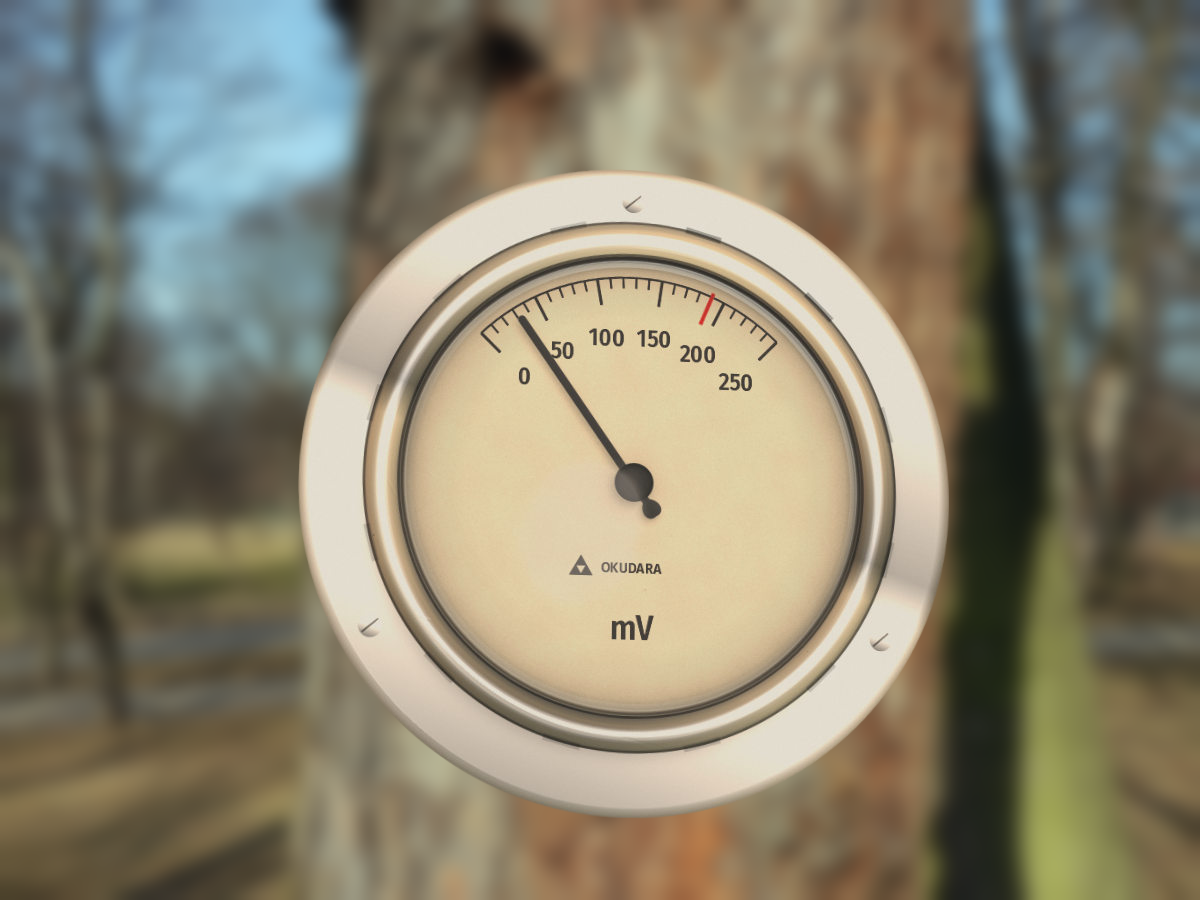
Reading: 30 mV
